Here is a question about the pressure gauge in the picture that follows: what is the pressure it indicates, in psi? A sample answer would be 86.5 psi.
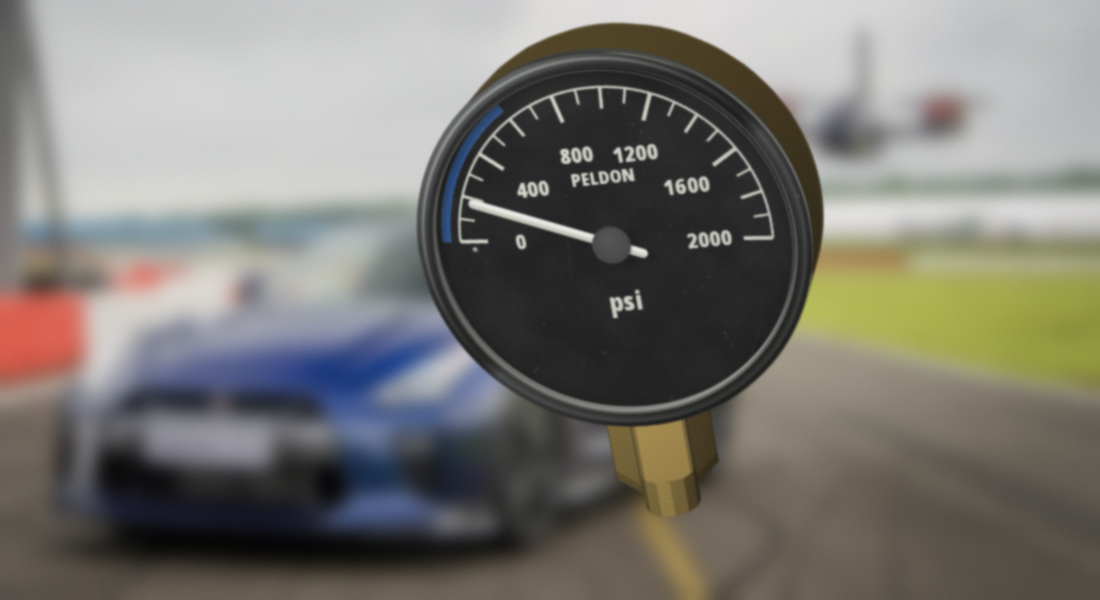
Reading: 200 psi
